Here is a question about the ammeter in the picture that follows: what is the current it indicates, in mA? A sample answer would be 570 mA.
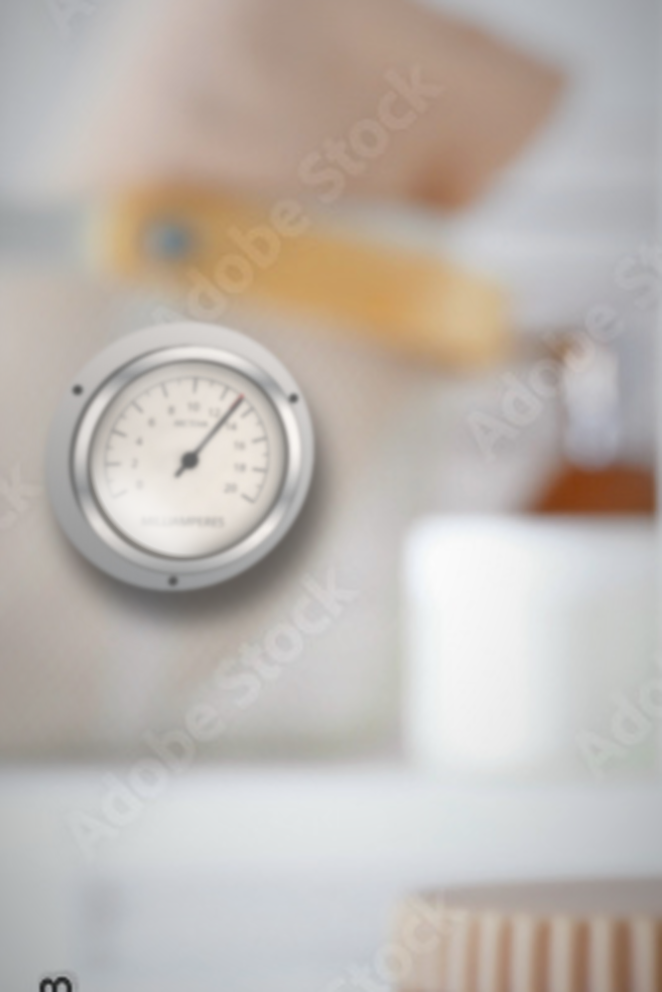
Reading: 13 mA
